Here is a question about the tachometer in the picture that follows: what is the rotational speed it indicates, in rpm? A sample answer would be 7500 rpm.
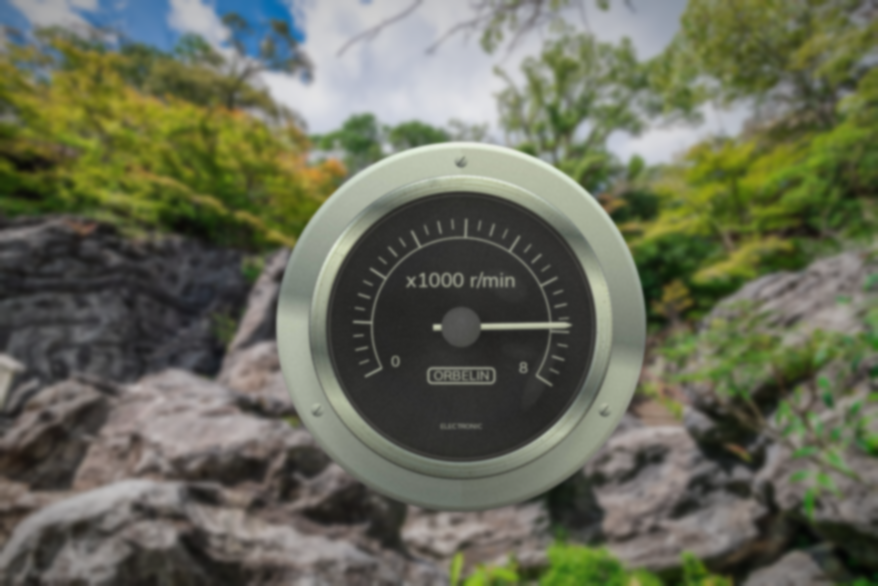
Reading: 6875 rpm
